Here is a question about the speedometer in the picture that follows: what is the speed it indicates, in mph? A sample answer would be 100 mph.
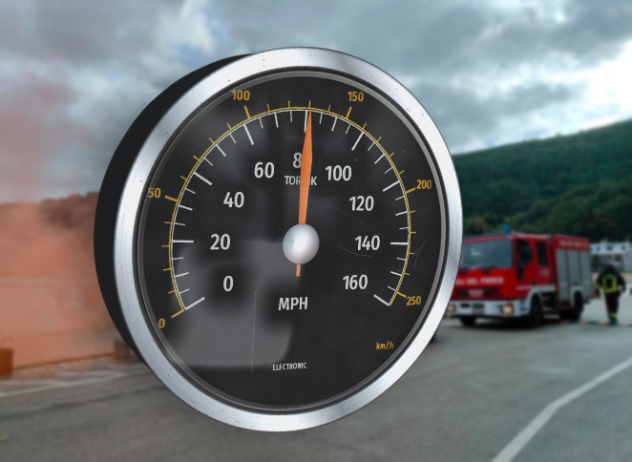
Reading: 80 mph
